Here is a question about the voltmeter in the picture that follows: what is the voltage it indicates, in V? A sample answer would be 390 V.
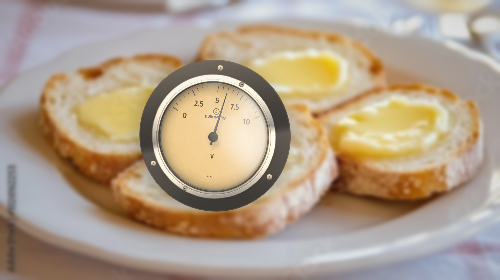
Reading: 6 V
